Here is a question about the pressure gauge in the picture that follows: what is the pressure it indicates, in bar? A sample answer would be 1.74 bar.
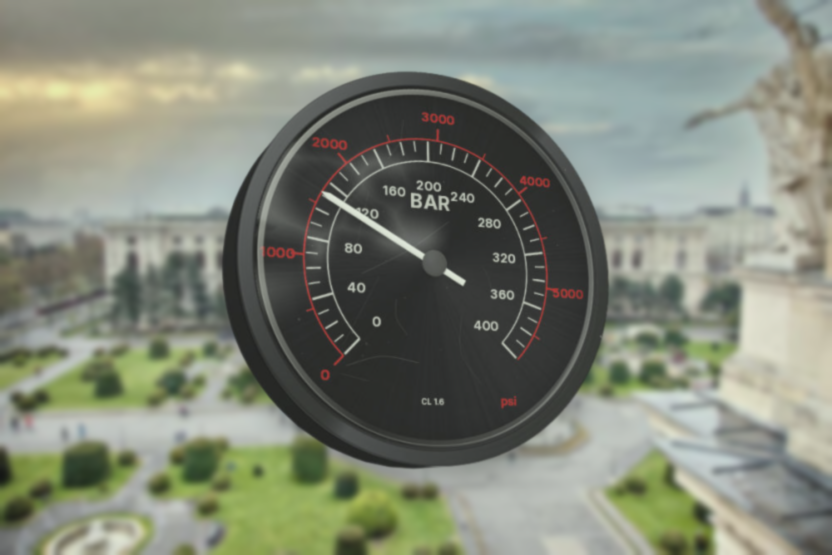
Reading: 110 bar
